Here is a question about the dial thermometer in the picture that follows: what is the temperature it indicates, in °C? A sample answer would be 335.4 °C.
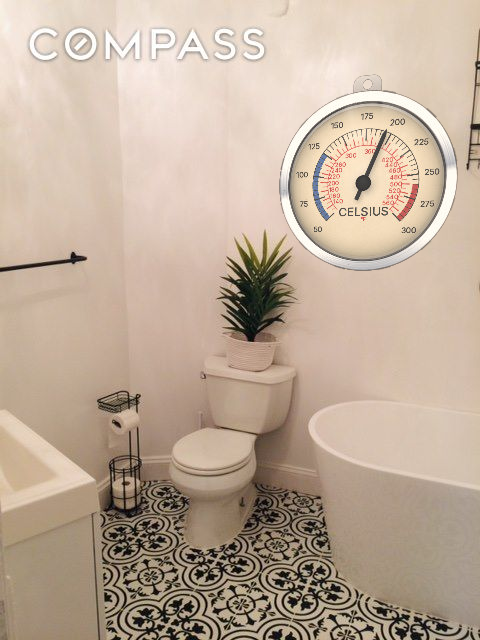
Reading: 195 °C
